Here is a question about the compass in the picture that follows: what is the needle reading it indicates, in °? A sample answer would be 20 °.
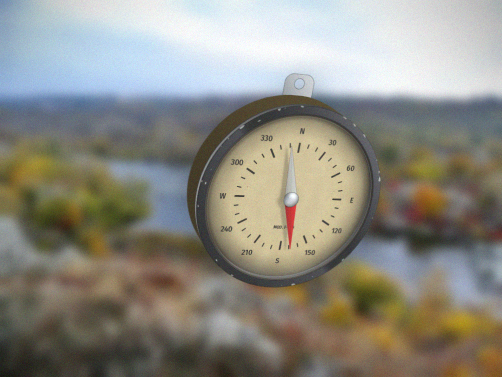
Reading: 170 °
